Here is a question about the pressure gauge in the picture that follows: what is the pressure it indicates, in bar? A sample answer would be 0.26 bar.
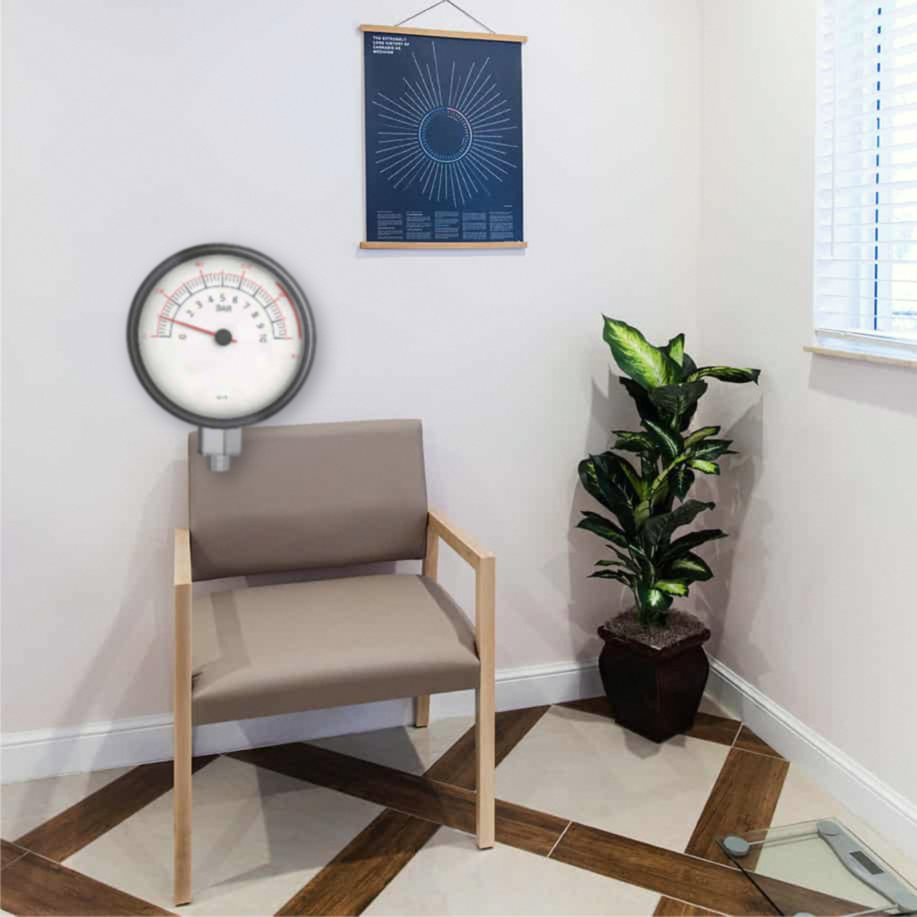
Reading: 1 bar
